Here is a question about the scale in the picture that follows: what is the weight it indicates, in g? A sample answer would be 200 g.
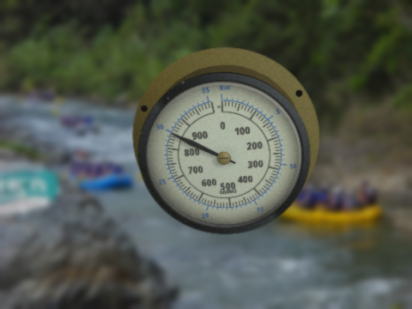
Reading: 850 g
